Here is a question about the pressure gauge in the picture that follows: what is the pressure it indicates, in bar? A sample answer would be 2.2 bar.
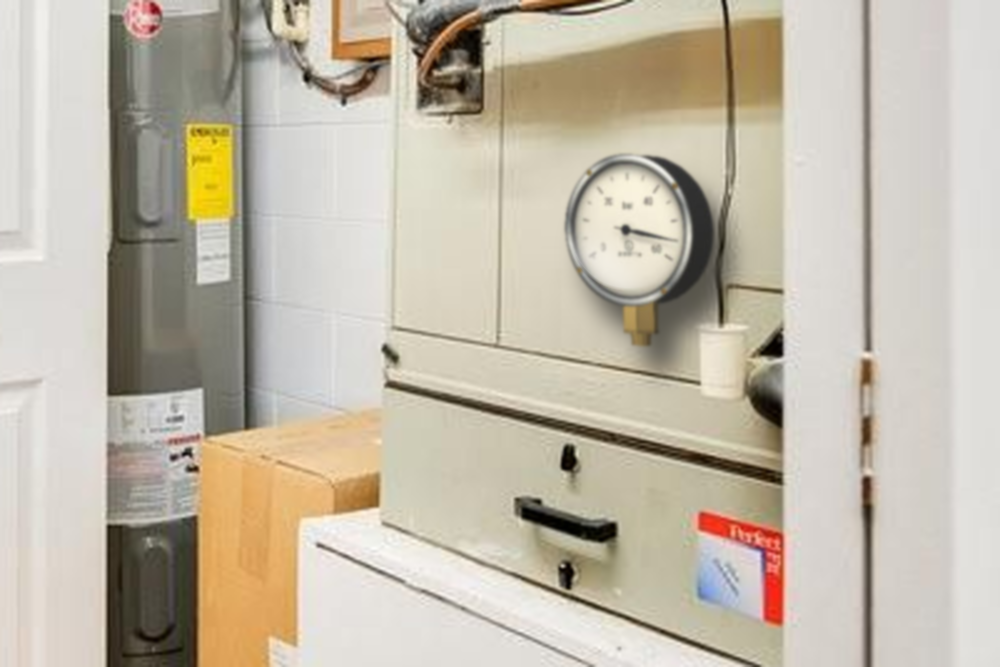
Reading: 55 bar
